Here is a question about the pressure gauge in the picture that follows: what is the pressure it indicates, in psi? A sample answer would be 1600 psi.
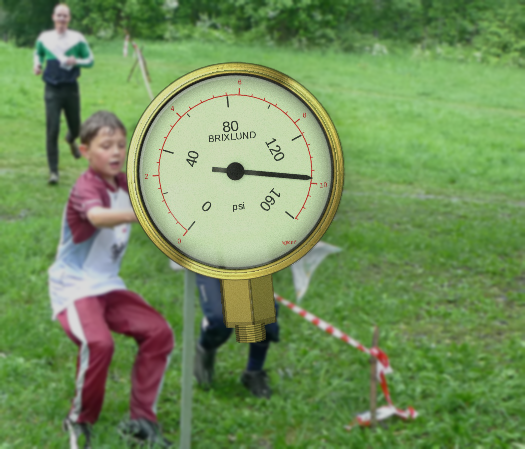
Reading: 140 psi
